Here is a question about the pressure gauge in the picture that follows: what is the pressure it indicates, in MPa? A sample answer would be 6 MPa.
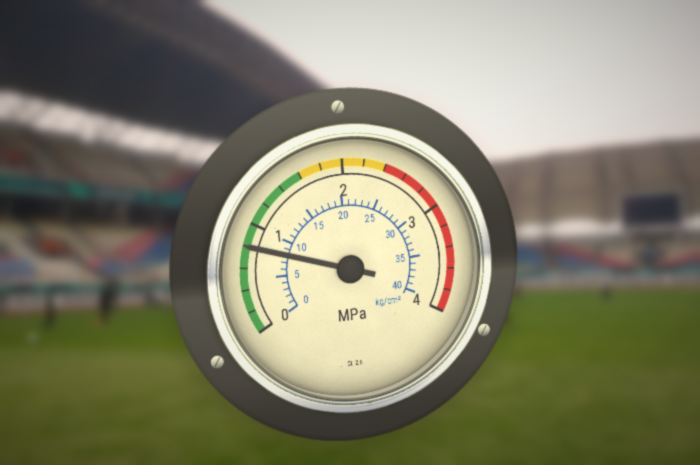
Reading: 0.8 MPa
